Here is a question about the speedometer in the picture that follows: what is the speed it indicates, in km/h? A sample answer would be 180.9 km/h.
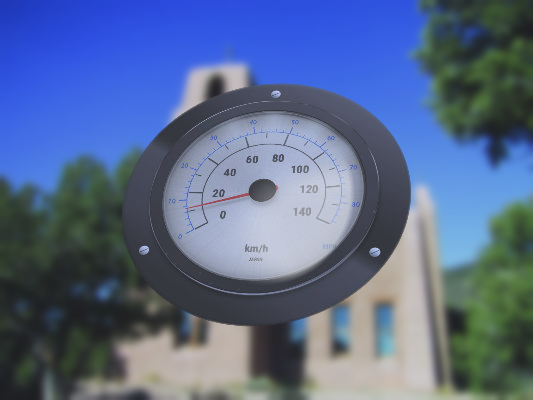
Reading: 10 km/h
